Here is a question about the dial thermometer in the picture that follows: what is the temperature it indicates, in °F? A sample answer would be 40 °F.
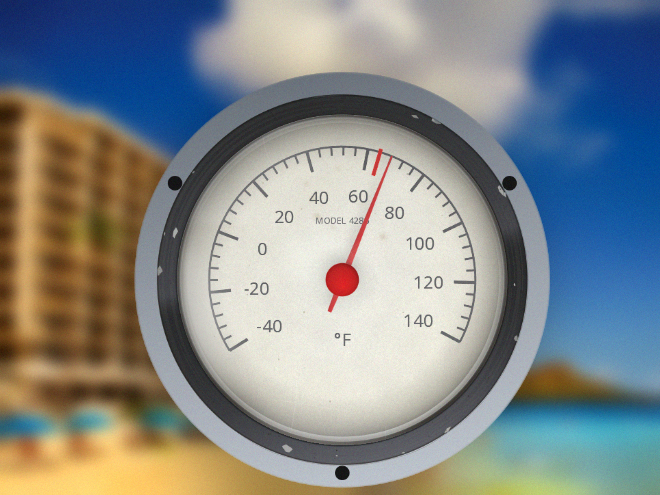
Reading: 68 °F
